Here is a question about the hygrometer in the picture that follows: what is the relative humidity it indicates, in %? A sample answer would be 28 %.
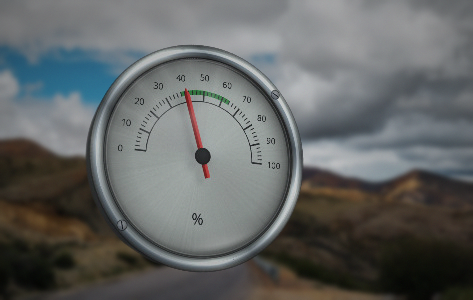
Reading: 40 %
